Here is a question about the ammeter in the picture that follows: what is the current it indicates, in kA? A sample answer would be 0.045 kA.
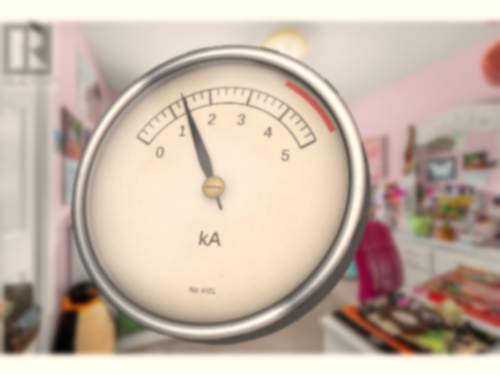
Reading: 1.4 kA
